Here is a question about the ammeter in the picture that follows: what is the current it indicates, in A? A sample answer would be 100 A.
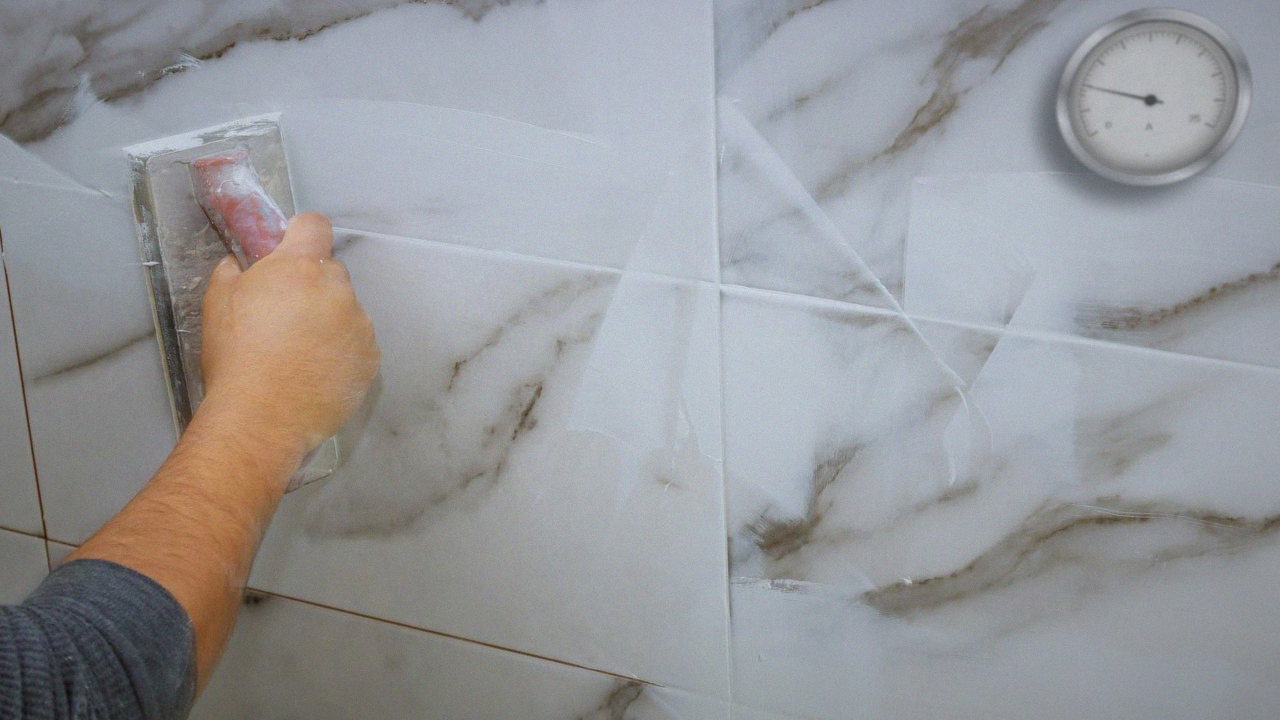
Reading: 5 A
